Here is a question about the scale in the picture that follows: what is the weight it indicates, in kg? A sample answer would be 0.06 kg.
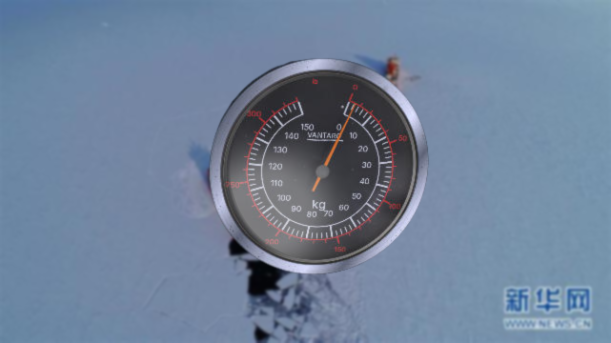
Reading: 2 kg
